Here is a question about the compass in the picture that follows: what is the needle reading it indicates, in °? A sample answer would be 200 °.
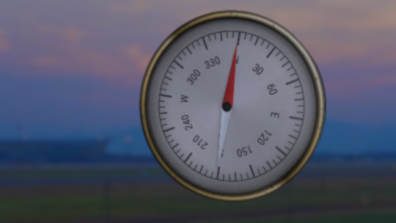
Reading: 0 °
